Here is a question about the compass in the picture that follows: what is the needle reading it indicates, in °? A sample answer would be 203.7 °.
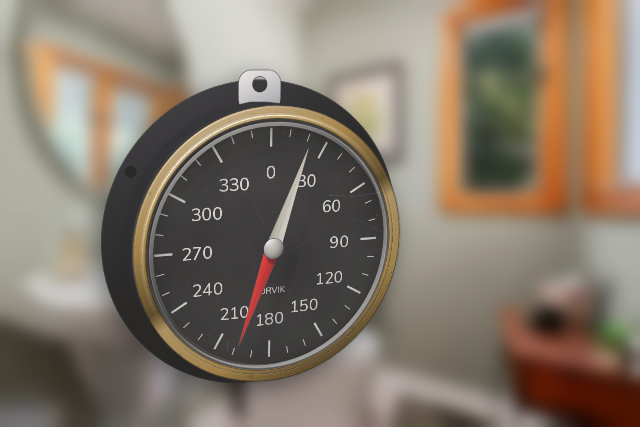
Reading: 200 °
